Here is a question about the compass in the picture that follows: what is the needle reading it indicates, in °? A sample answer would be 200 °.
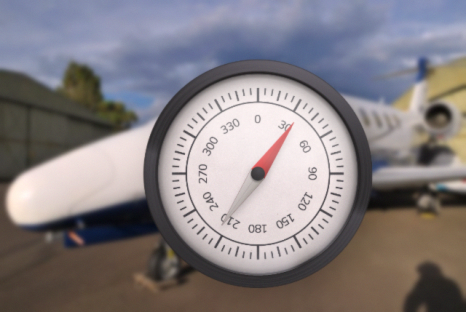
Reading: 35 °
